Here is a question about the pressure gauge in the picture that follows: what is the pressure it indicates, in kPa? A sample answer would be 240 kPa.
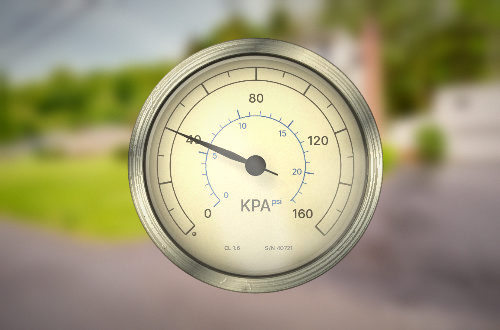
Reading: 40 kPa
